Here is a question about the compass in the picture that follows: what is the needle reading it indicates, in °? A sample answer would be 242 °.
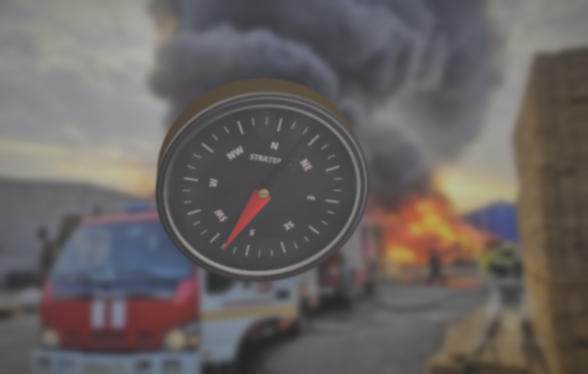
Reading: 200 °
